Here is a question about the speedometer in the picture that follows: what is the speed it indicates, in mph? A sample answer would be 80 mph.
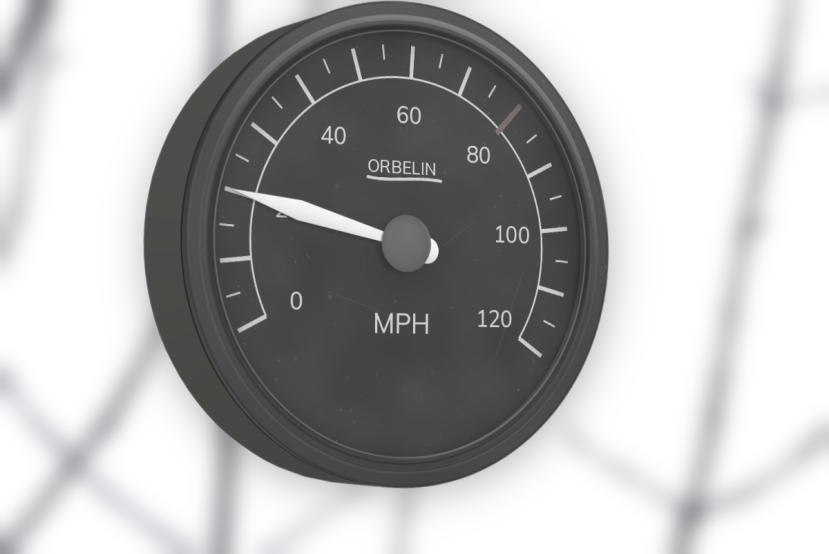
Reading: 20 mph
